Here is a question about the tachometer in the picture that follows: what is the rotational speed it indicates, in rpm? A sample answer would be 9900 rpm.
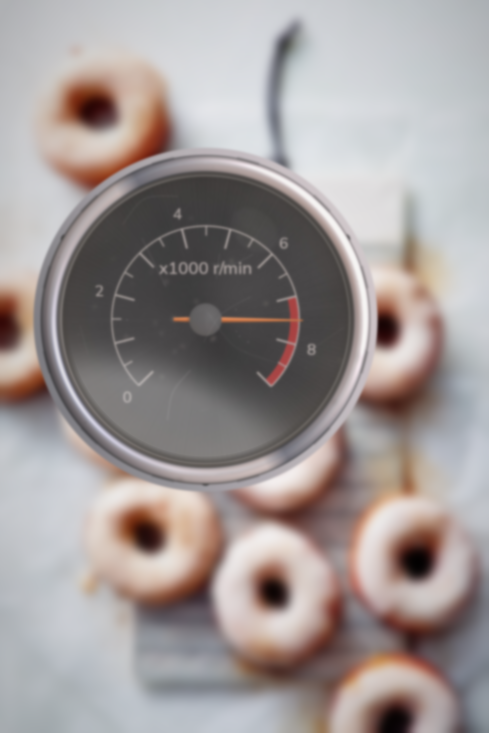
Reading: 7500 rpm
